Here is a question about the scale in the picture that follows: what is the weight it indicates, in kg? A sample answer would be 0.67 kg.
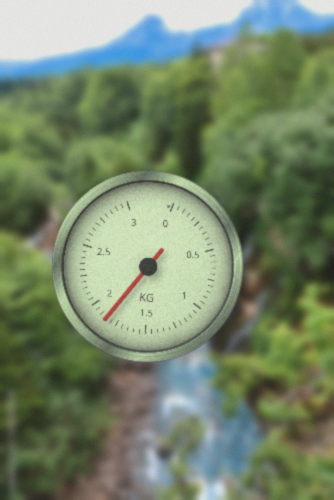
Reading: 1.85 kg
